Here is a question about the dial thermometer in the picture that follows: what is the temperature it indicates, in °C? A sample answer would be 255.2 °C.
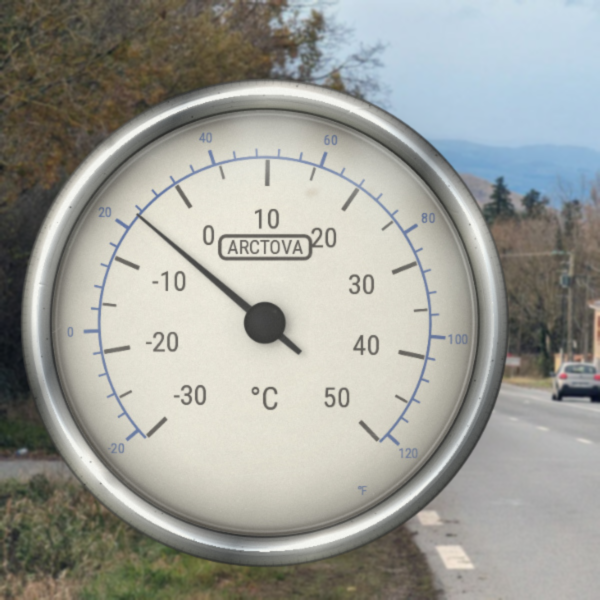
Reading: -5 °C
